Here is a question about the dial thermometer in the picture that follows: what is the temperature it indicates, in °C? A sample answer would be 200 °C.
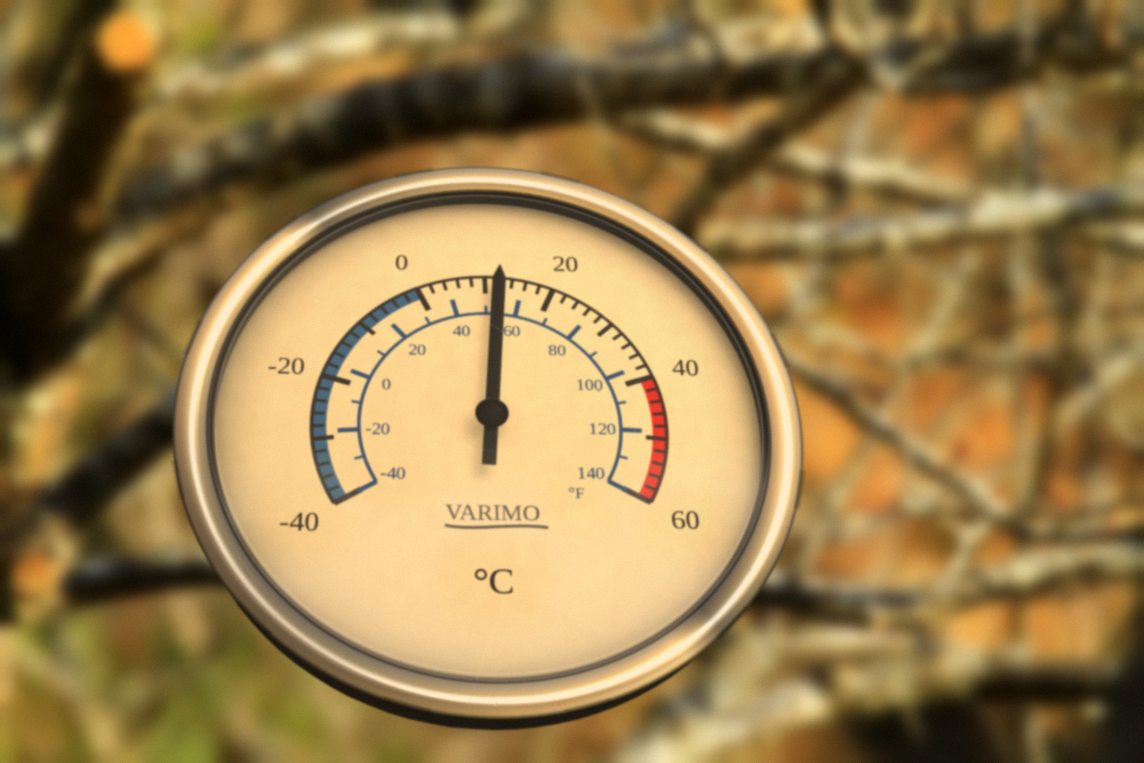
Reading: 12 °C
